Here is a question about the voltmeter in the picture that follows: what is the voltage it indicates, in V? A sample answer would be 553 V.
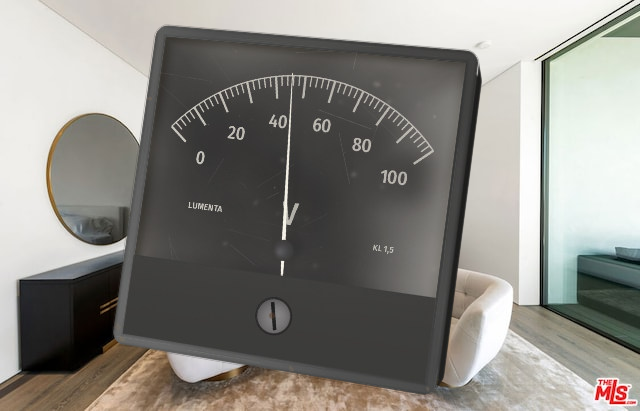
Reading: 46 V
